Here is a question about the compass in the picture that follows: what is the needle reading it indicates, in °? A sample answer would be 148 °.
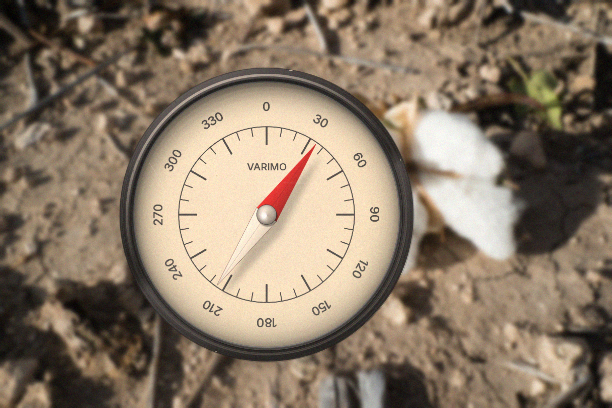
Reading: 35 °
